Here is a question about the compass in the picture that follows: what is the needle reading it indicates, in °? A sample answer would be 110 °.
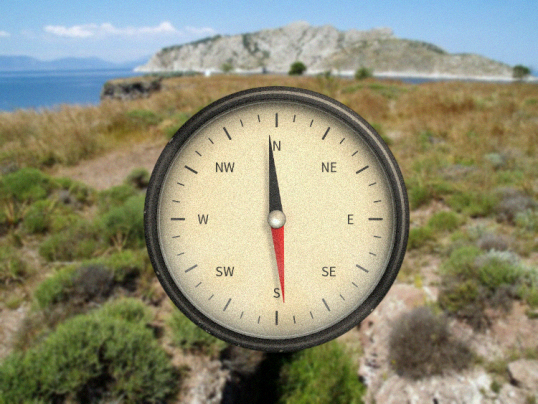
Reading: 175 °
